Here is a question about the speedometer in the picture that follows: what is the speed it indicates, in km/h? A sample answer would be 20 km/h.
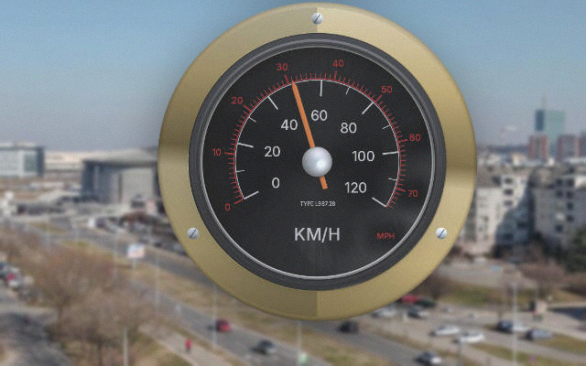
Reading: 50 km/h
